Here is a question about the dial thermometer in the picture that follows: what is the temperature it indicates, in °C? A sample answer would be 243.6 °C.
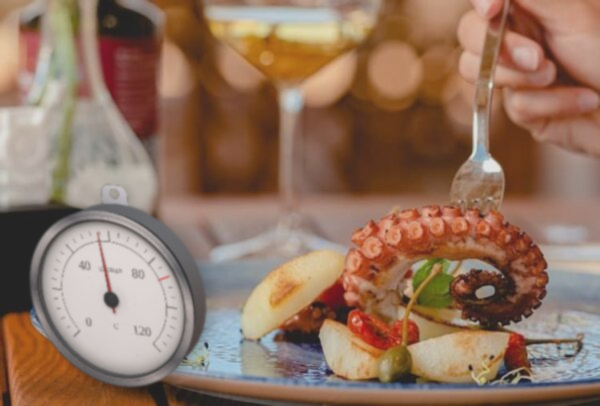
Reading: 56 °C
